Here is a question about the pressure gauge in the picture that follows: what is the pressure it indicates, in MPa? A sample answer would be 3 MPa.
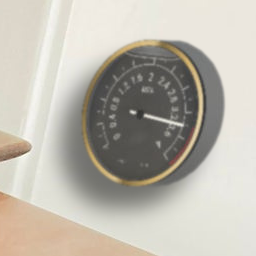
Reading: 3.4 MPa
